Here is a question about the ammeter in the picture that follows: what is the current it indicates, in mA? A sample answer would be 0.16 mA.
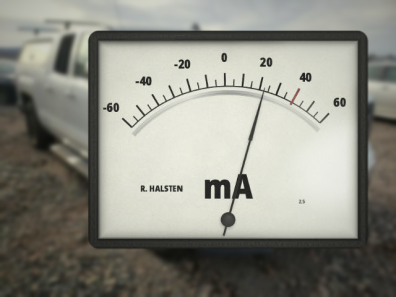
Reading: 22.5 mA
